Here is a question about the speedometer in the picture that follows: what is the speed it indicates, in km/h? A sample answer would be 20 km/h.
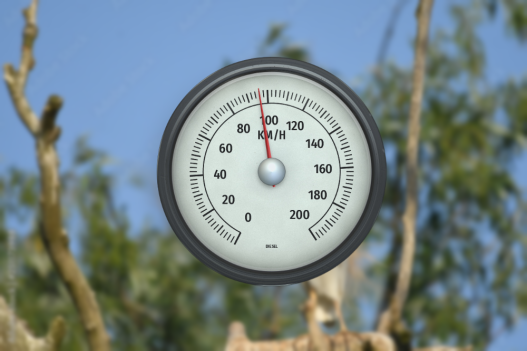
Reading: 96 km/h
